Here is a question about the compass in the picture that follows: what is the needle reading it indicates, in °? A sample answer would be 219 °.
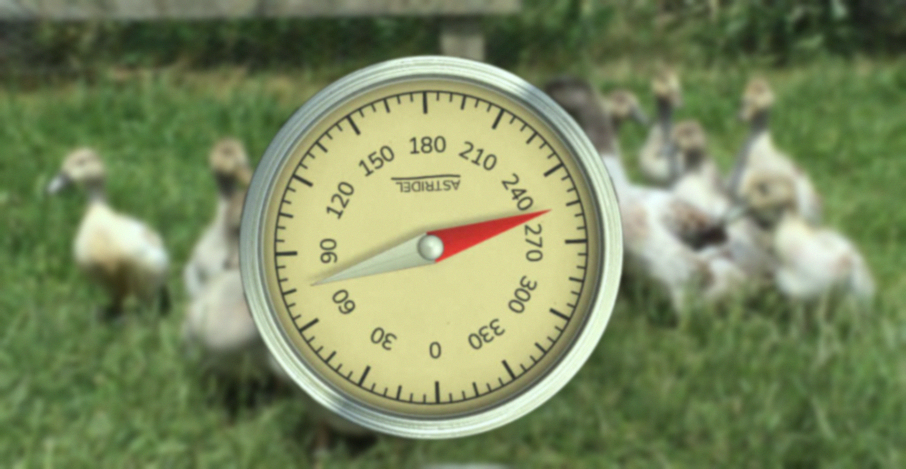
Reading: 255 °
